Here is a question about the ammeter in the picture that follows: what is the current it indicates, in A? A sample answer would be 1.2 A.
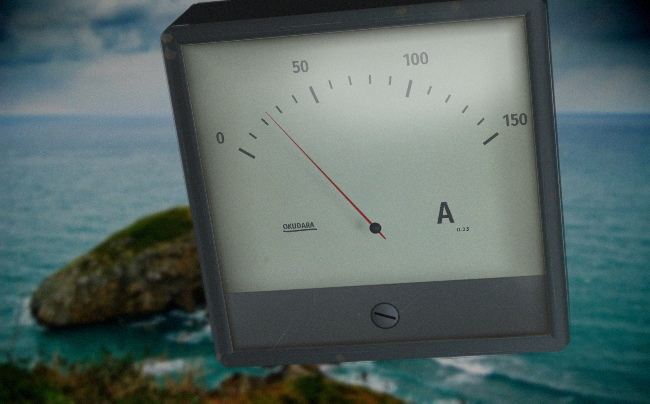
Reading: 25 A
